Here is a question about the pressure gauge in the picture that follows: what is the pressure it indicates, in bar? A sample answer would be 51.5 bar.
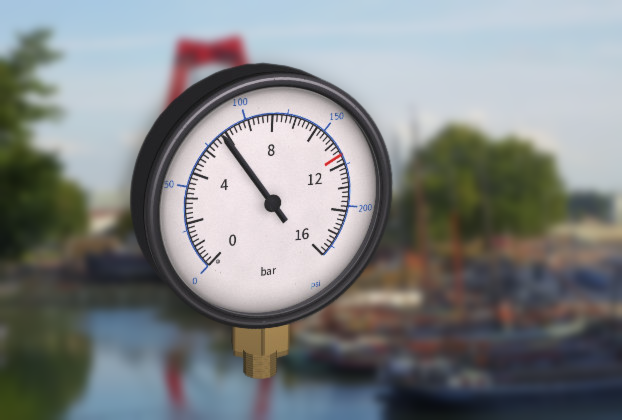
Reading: 5.8 bar
